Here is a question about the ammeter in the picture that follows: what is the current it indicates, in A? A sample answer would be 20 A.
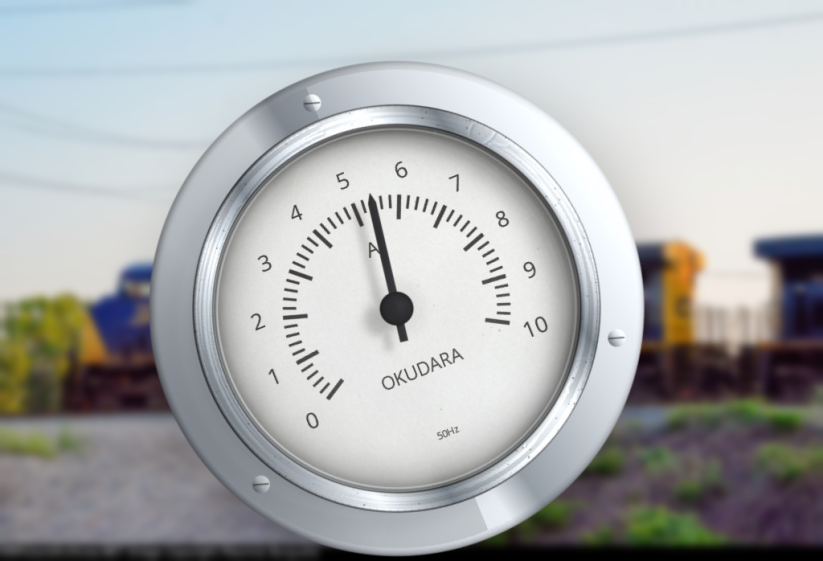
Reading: 5.4 A
